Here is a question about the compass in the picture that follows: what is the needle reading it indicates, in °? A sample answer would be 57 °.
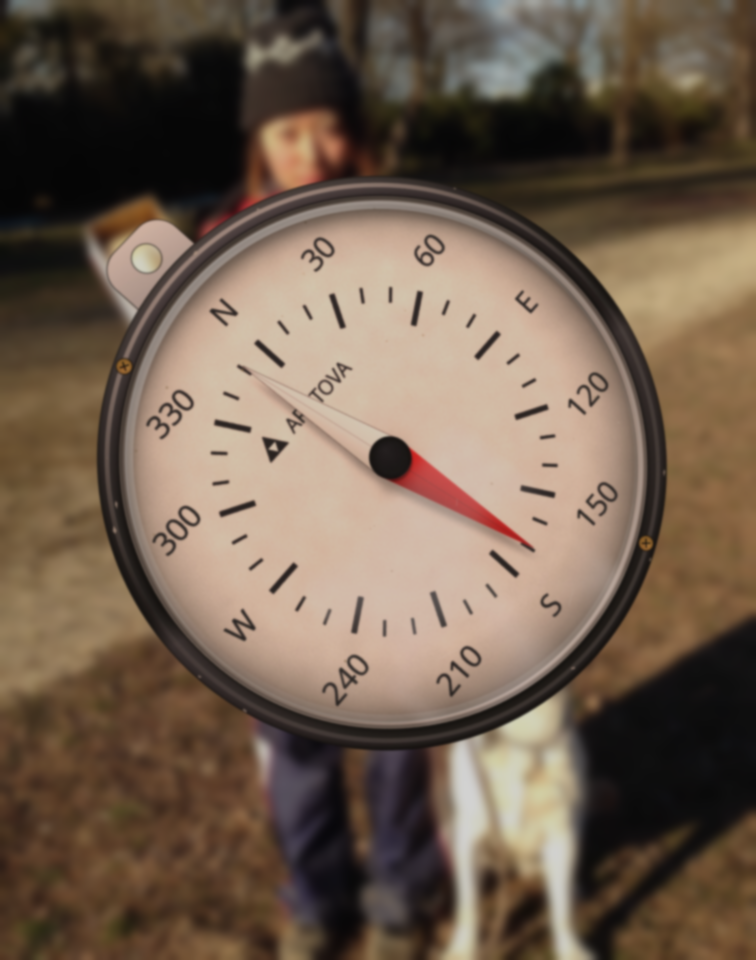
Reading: 170 °
